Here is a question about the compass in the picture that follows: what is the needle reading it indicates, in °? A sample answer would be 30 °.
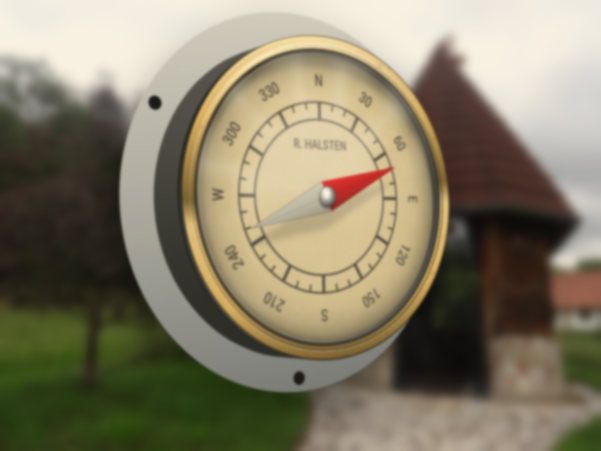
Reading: 70 °
